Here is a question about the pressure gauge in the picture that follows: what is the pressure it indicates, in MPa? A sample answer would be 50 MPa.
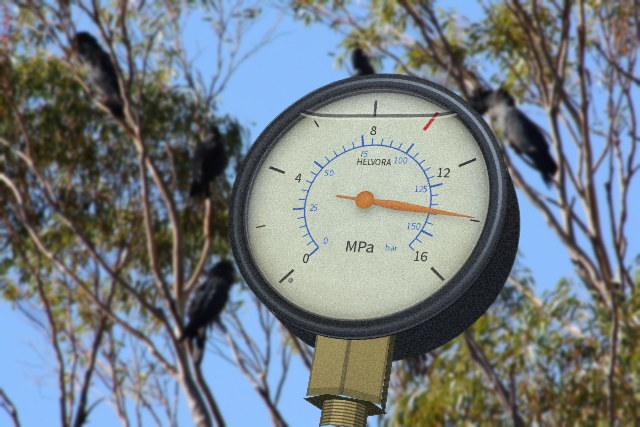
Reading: 14 MPa
